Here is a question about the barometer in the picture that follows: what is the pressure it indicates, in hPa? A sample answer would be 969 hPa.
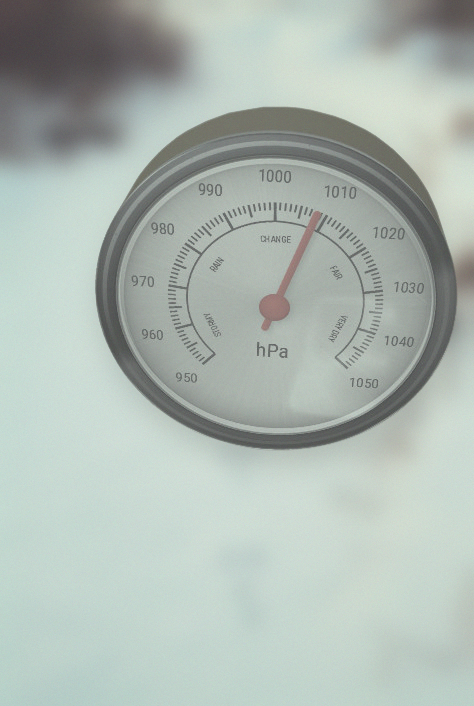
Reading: 1008 hPa
